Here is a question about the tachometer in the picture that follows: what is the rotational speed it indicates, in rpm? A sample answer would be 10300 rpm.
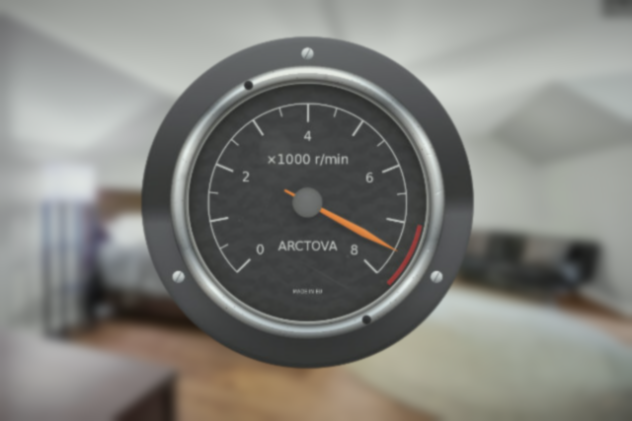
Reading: 7500 rpm
